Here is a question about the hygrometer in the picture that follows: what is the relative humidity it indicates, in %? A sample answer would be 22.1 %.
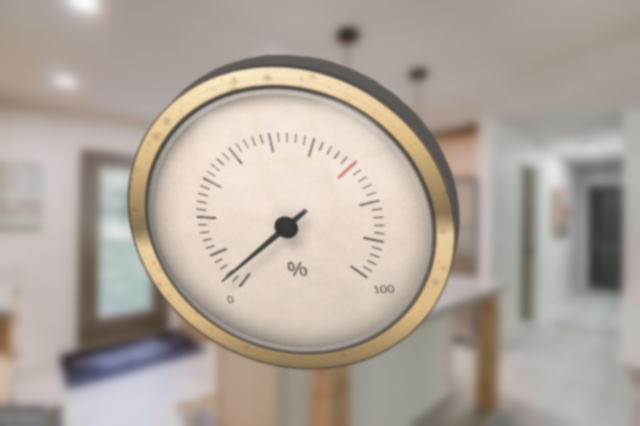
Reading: 4 %
